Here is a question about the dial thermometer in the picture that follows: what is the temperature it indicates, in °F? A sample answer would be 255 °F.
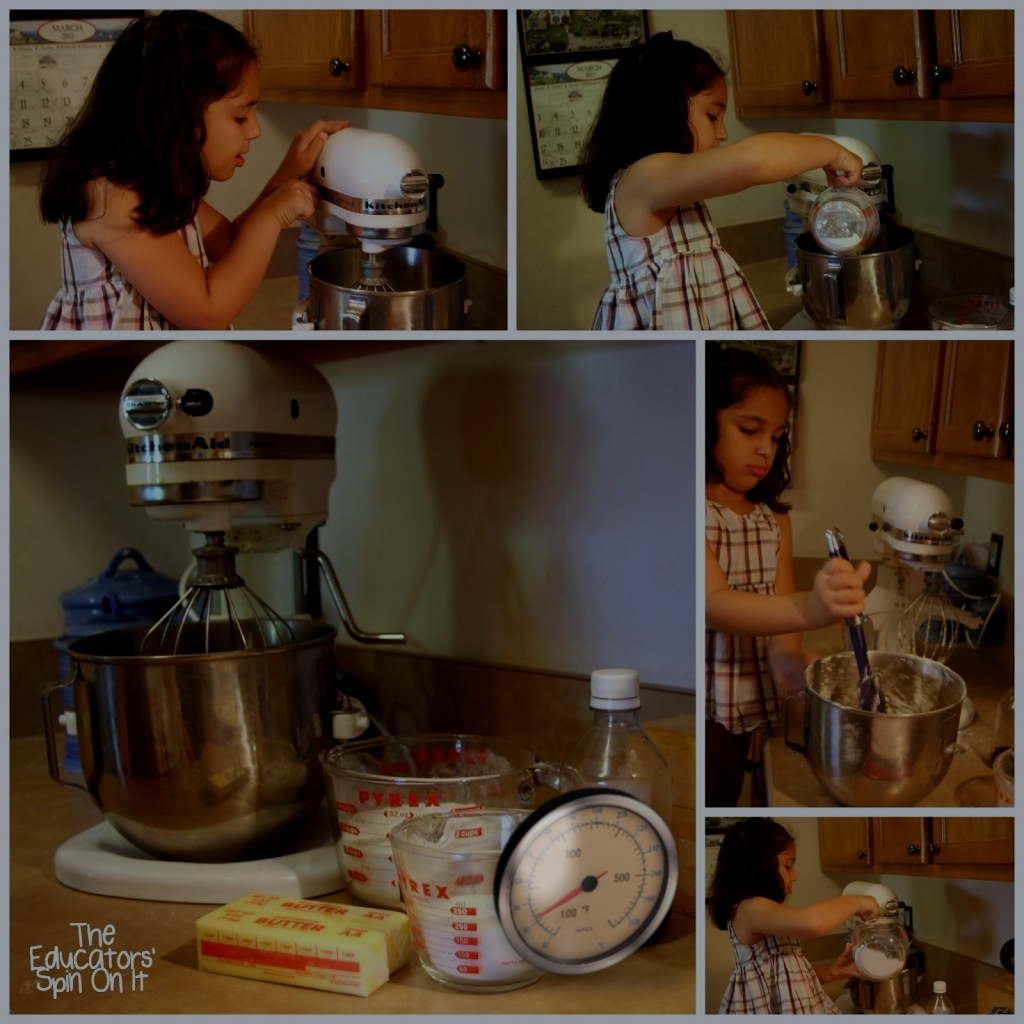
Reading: 150 °F
